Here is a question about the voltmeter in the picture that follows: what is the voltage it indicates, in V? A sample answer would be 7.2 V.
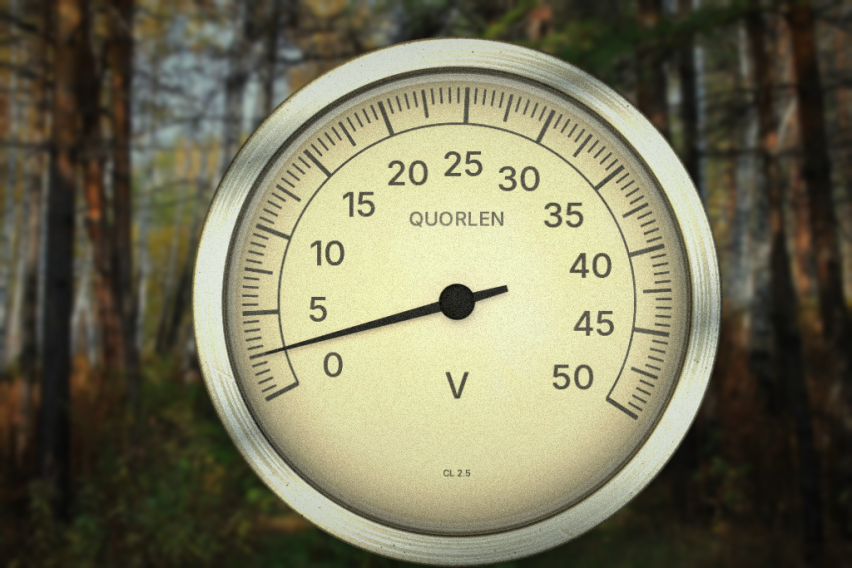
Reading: 2.5 V
